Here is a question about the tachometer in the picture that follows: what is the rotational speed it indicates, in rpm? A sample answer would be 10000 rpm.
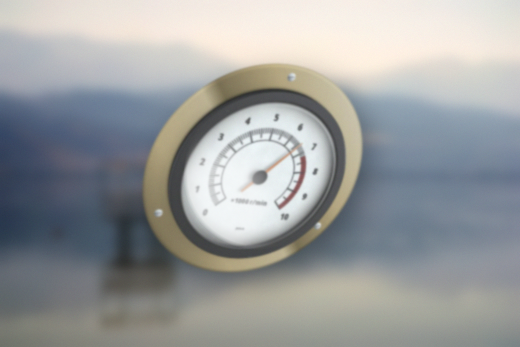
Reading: 6500 rpm
